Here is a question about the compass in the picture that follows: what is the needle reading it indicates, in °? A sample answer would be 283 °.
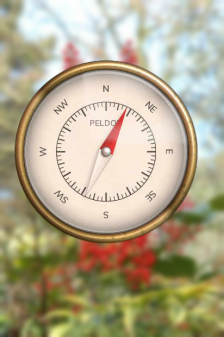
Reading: 25 °
